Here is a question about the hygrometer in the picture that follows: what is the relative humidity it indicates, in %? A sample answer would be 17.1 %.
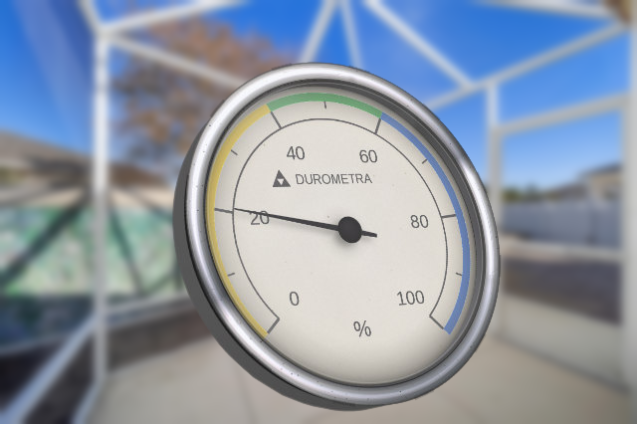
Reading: 20 %
